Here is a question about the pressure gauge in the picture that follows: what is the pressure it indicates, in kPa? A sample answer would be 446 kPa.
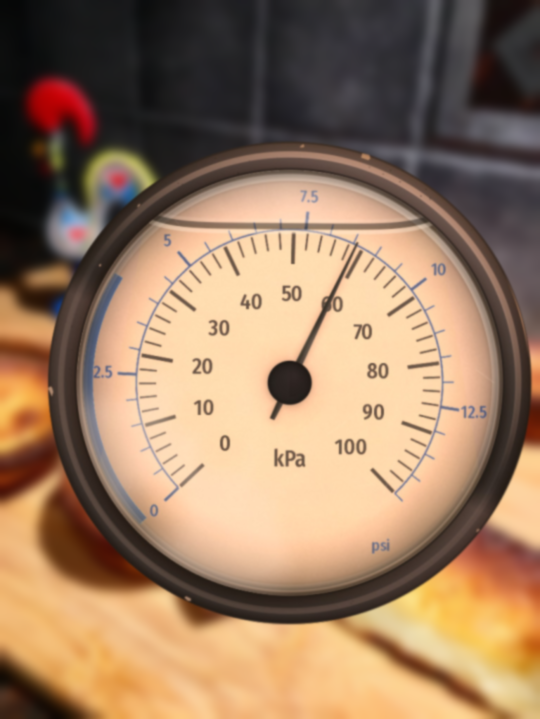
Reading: 59 kPa
